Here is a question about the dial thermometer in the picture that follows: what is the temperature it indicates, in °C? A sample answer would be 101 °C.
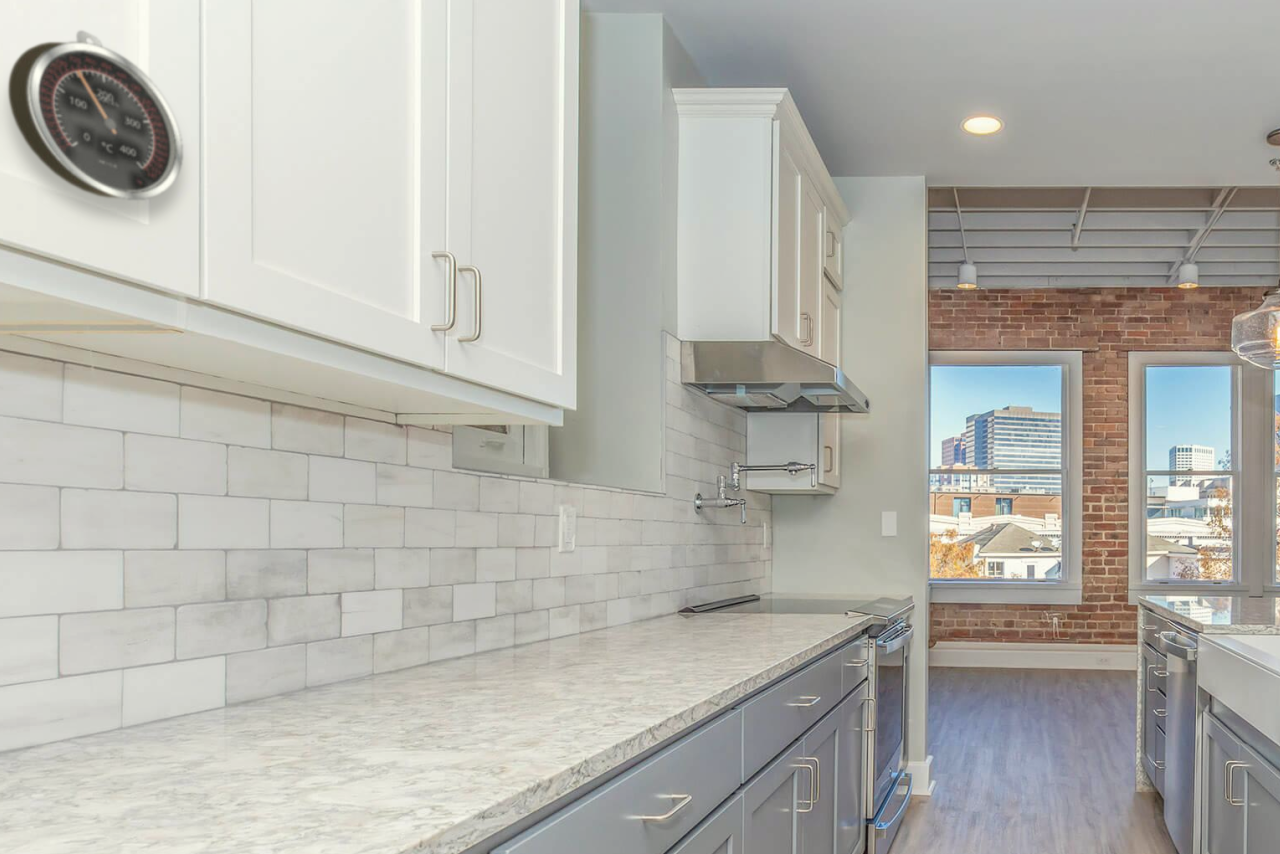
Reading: 150 °C
